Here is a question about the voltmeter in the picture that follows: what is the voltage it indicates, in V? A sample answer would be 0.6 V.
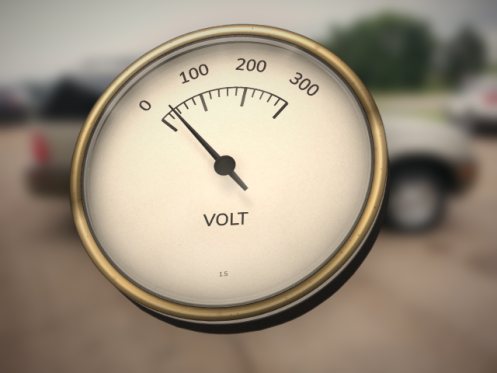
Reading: 30 V
